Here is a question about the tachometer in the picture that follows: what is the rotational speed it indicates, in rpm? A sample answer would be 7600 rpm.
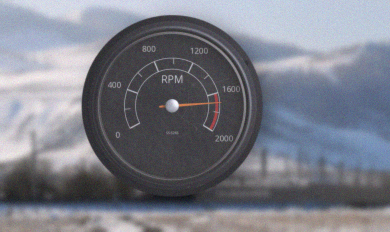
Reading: 1700 rpm
